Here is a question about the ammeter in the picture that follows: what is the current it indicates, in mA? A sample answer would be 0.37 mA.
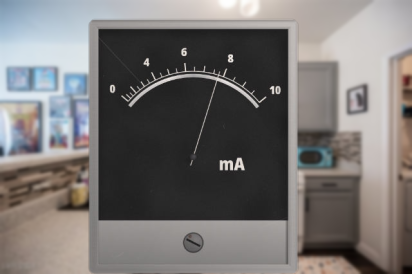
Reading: 7.75 mA
